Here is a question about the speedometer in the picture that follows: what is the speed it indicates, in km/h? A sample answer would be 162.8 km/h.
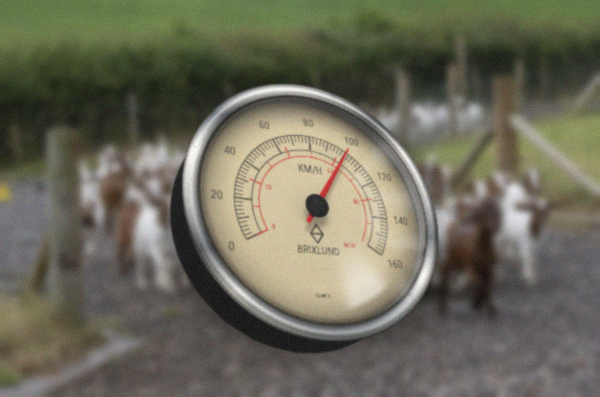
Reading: 100 km/h
